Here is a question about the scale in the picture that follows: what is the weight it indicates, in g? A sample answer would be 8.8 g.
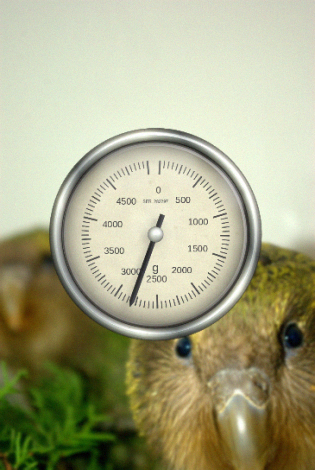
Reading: 2800 g
